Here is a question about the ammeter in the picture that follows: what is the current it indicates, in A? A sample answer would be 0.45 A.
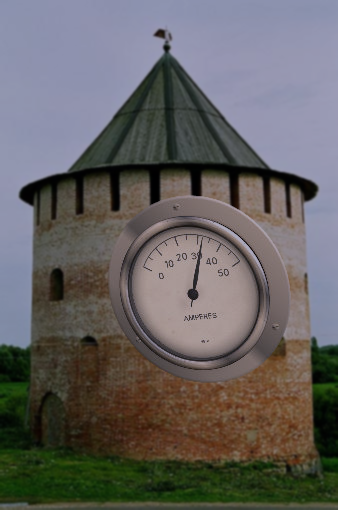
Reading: 32.5 A
